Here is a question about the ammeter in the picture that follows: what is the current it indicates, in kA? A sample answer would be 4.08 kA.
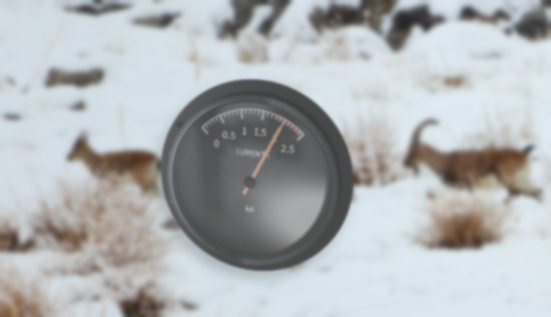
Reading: 2 kA
